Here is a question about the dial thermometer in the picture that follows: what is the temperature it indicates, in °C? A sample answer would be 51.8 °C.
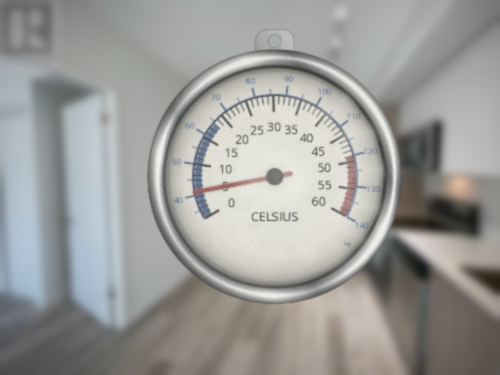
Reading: 5 °C
